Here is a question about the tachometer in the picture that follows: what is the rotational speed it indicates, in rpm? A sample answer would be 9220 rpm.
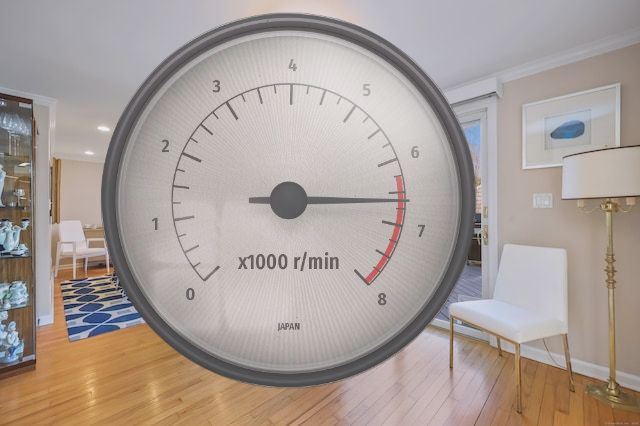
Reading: 6625 rpm
